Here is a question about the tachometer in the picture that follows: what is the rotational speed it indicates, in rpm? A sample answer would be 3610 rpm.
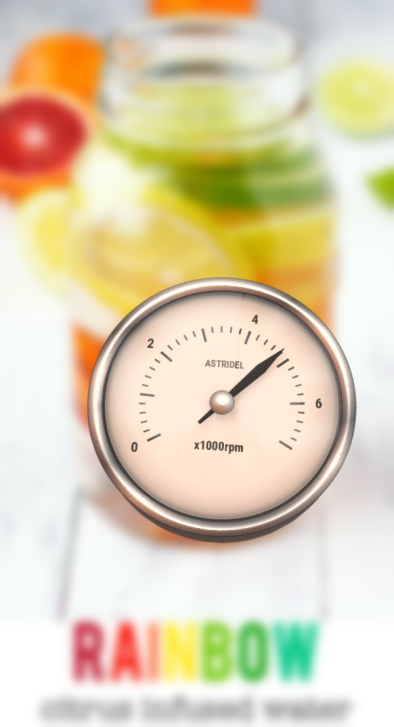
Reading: 4800 rpm
